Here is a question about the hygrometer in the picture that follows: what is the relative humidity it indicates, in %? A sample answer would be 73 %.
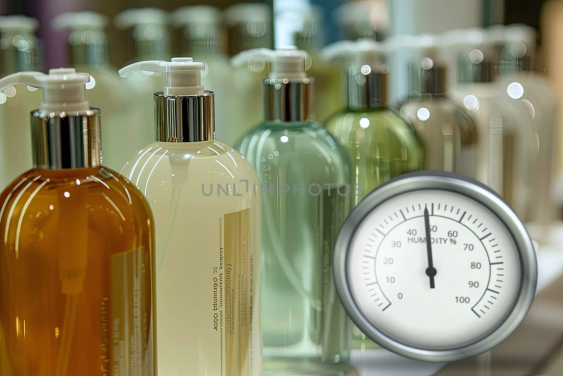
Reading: 48 %
